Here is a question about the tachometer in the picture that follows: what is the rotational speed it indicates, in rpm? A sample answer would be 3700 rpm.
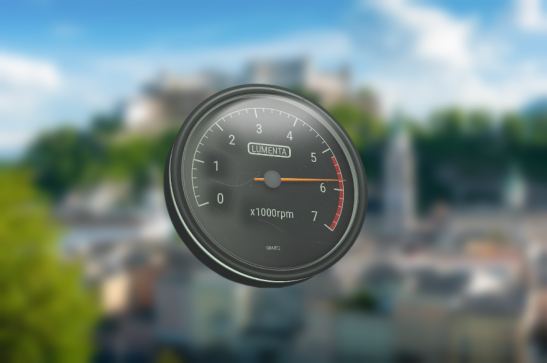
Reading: 5800 rpm
